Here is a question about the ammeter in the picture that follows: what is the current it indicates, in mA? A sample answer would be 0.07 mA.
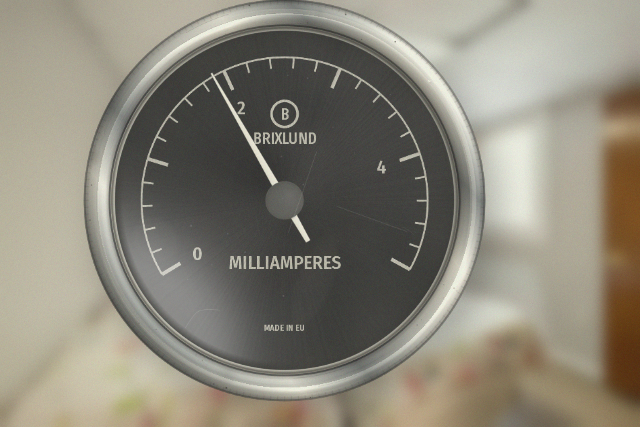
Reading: 1.9 mA
